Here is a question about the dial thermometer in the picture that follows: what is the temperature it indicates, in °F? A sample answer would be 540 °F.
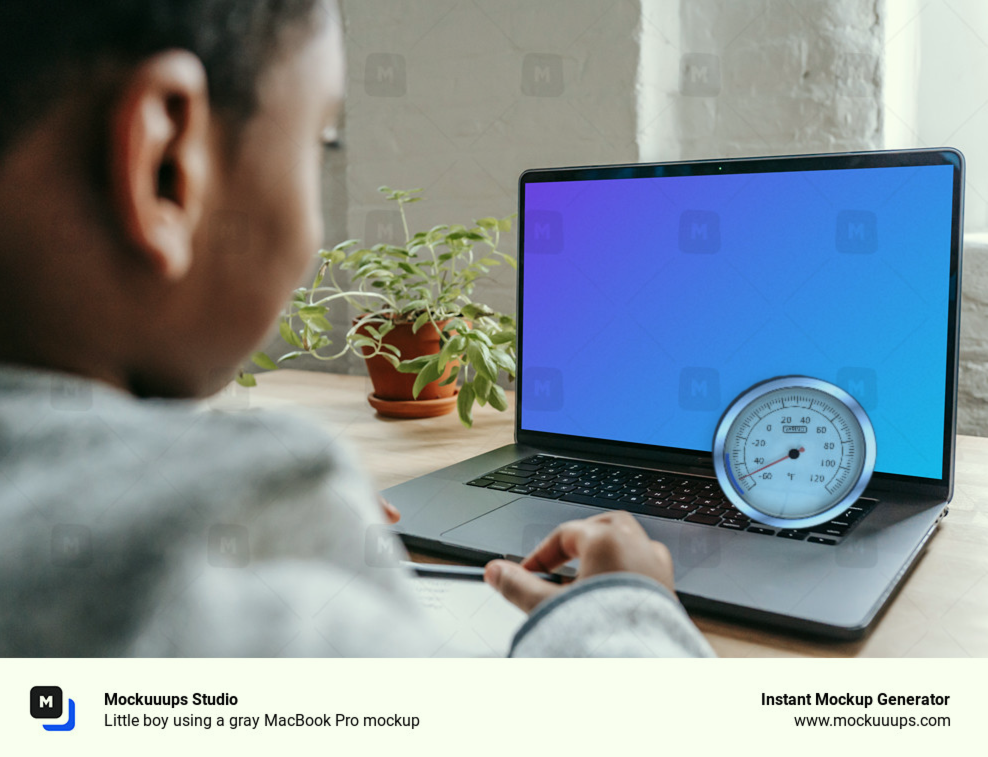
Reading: -50 °F
